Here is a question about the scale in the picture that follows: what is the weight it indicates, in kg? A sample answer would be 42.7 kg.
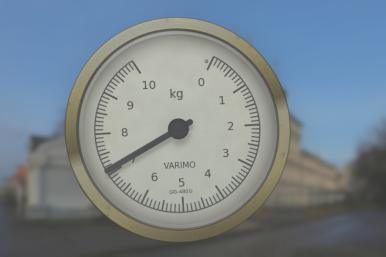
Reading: 7.1 kg
